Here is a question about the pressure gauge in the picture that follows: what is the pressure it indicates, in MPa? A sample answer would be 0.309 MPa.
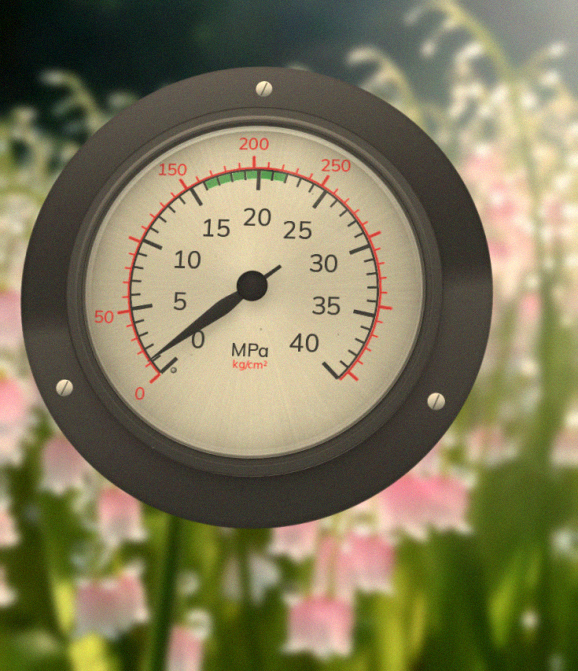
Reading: 1 MPa
